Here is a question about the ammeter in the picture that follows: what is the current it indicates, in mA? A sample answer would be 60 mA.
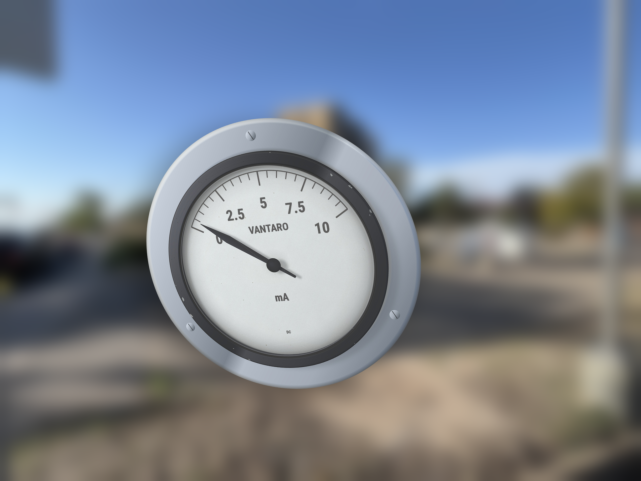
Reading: 0.5 mA
